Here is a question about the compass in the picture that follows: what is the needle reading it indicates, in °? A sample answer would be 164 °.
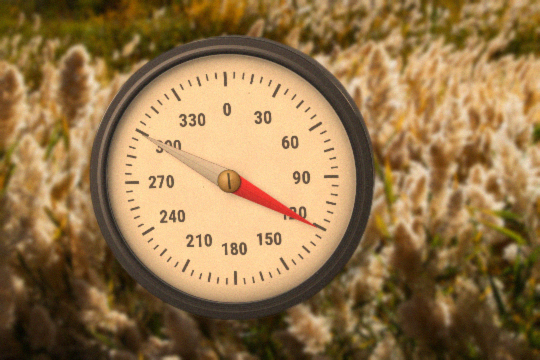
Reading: 120 °
